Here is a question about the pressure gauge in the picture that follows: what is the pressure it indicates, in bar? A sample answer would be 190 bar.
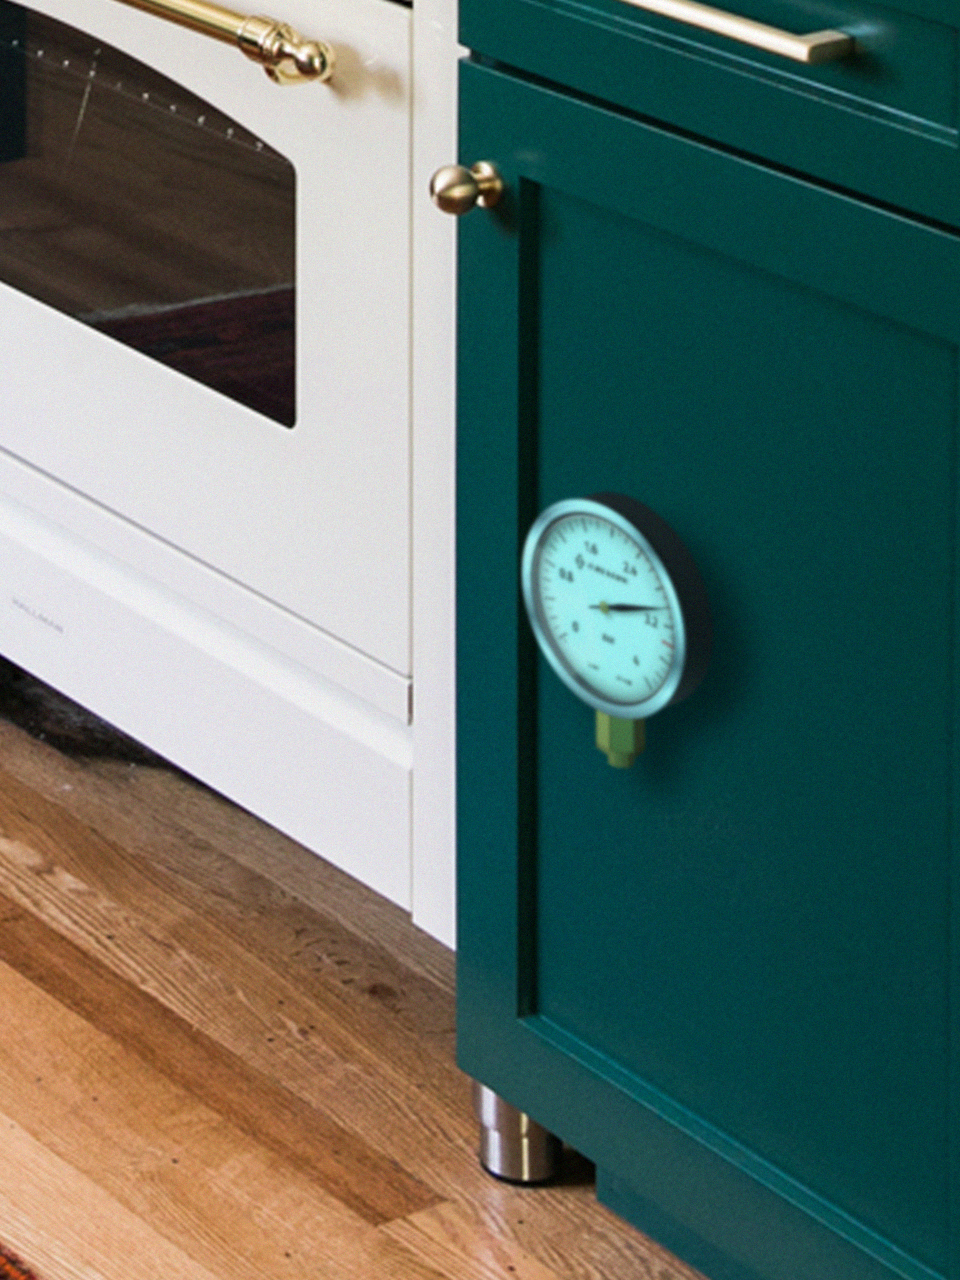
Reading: 3 bar
